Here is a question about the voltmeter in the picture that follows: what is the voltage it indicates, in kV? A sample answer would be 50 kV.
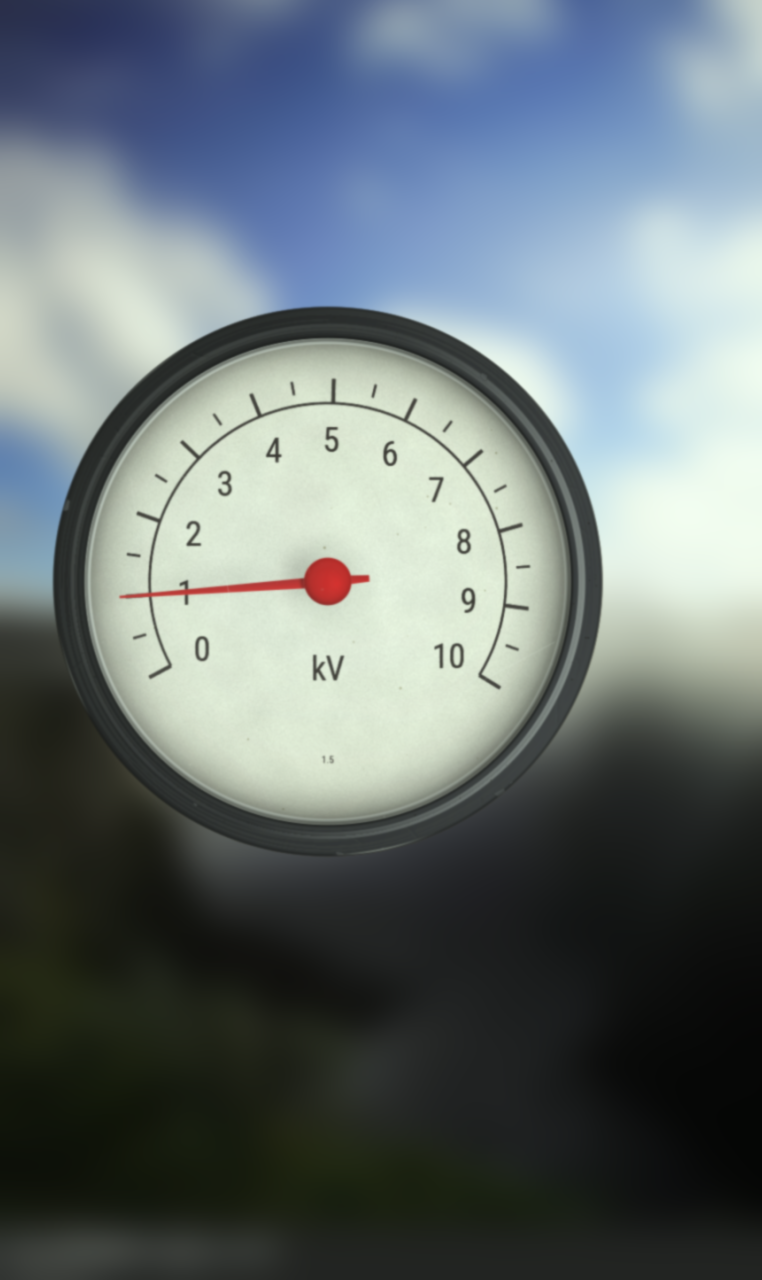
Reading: 1 kV
